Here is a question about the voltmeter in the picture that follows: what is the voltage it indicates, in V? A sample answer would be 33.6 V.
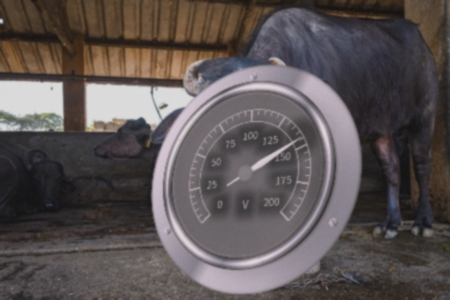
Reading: 145 V
